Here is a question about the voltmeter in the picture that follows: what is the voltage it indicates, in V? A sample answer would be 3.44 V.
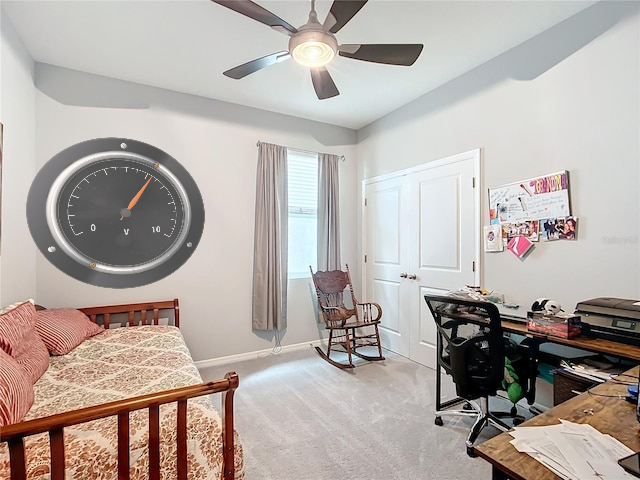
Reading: 6.25 V
